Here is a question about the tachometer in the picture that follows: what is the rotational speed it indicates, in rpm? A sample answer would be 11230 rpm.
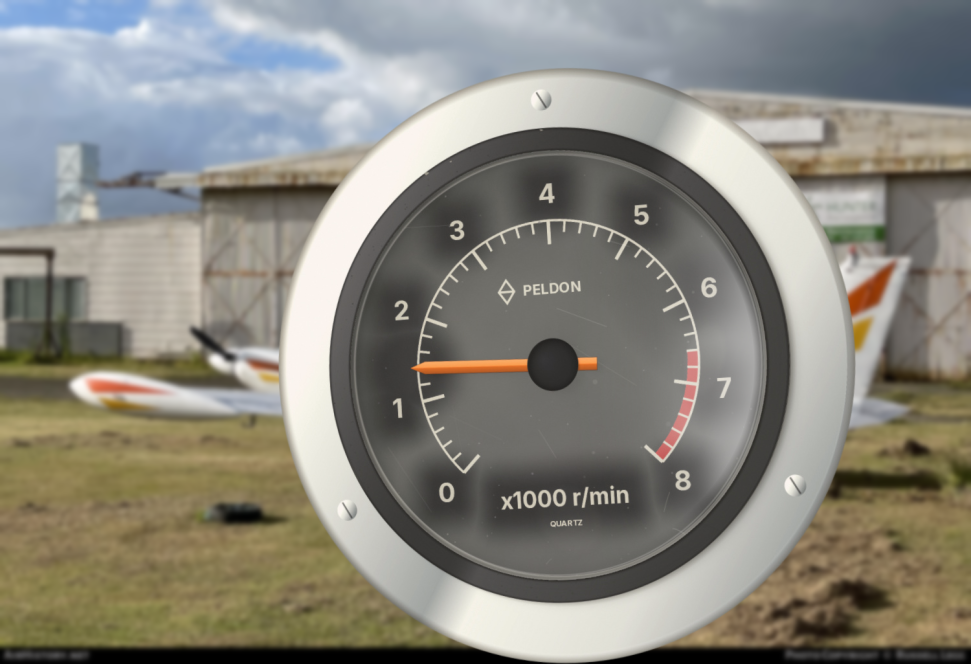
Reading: 1400 rpm
